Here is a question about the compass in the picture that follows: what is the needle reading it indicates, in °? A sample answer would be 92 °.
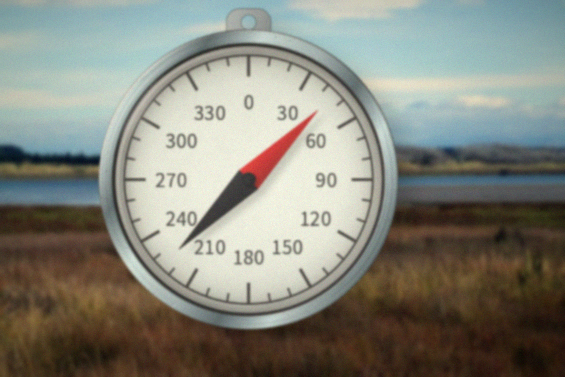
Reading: 45 °
